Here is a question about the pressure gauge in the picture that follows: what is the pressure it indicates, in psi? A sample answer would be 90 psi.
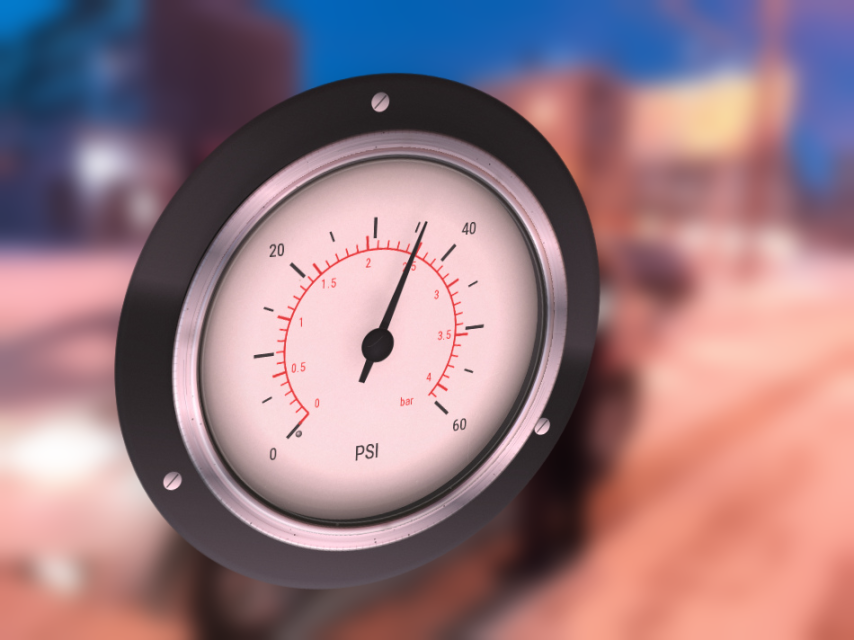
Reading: 35 psi
